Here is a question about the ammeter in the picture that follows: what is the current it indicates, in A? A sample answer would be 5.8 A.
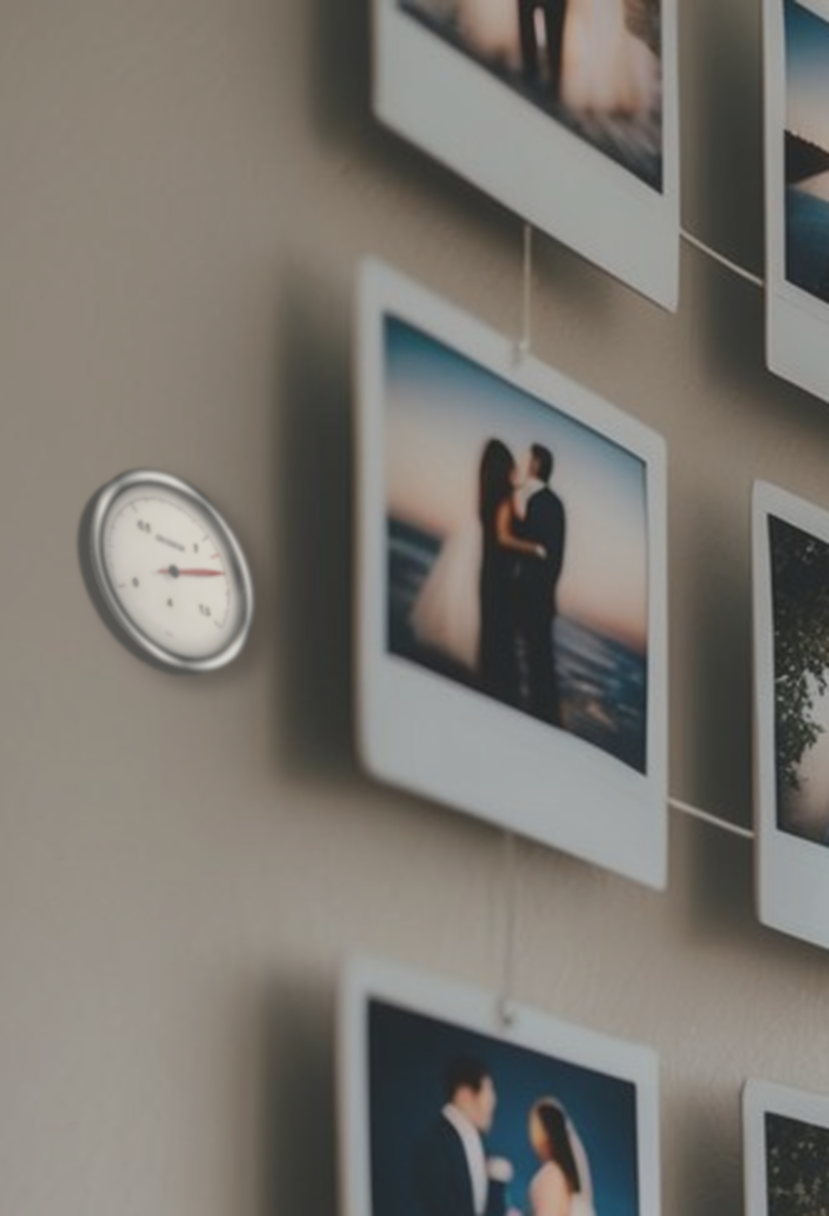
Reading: 1.2 A
